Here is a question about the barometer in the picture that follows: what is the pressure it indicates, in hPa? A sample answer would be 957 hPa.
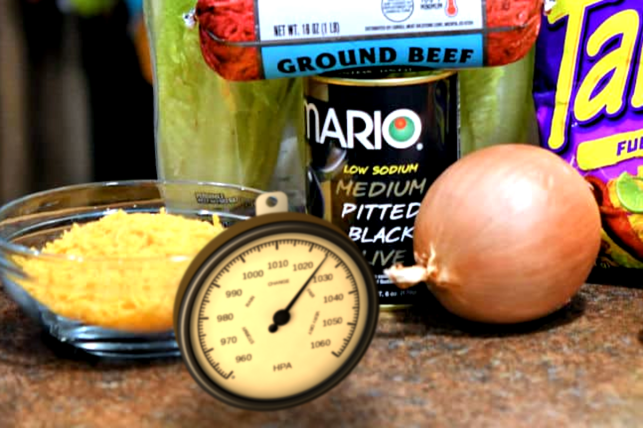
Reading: 1025 hPa
